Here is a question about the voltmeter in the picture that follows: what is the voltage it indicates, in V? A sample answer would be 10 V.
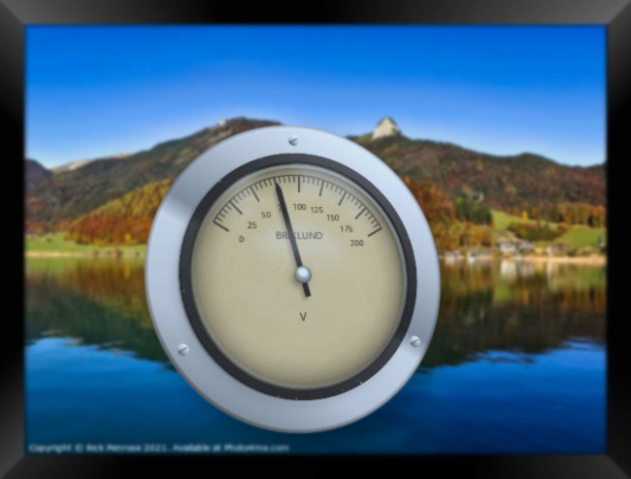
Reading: 75 V
